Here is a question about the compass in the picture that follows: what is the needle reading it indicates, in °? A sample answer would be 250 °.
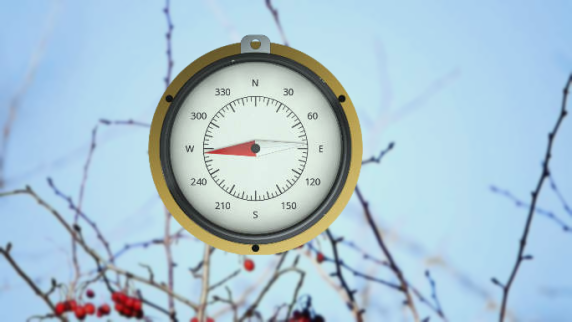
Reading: 265 °
